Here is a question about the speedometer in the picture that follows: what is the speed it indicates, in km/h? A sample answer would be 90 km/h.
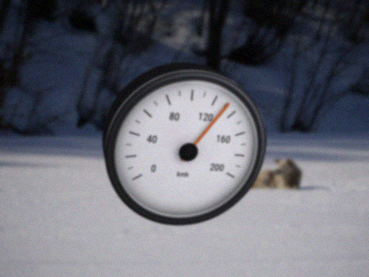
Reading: 130 km/h
